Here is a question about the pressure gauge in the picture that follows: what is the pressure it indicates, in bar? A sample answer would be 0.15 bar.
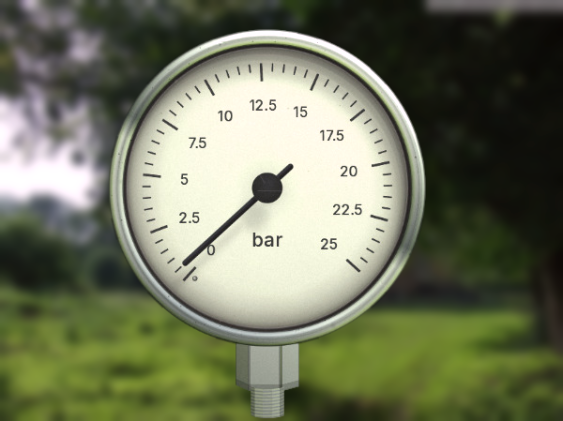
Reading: 0.5 bar
